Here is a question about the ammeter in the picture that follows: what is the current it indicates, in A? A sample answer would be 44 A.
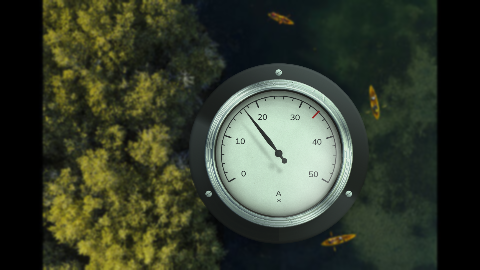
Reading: 17 A
